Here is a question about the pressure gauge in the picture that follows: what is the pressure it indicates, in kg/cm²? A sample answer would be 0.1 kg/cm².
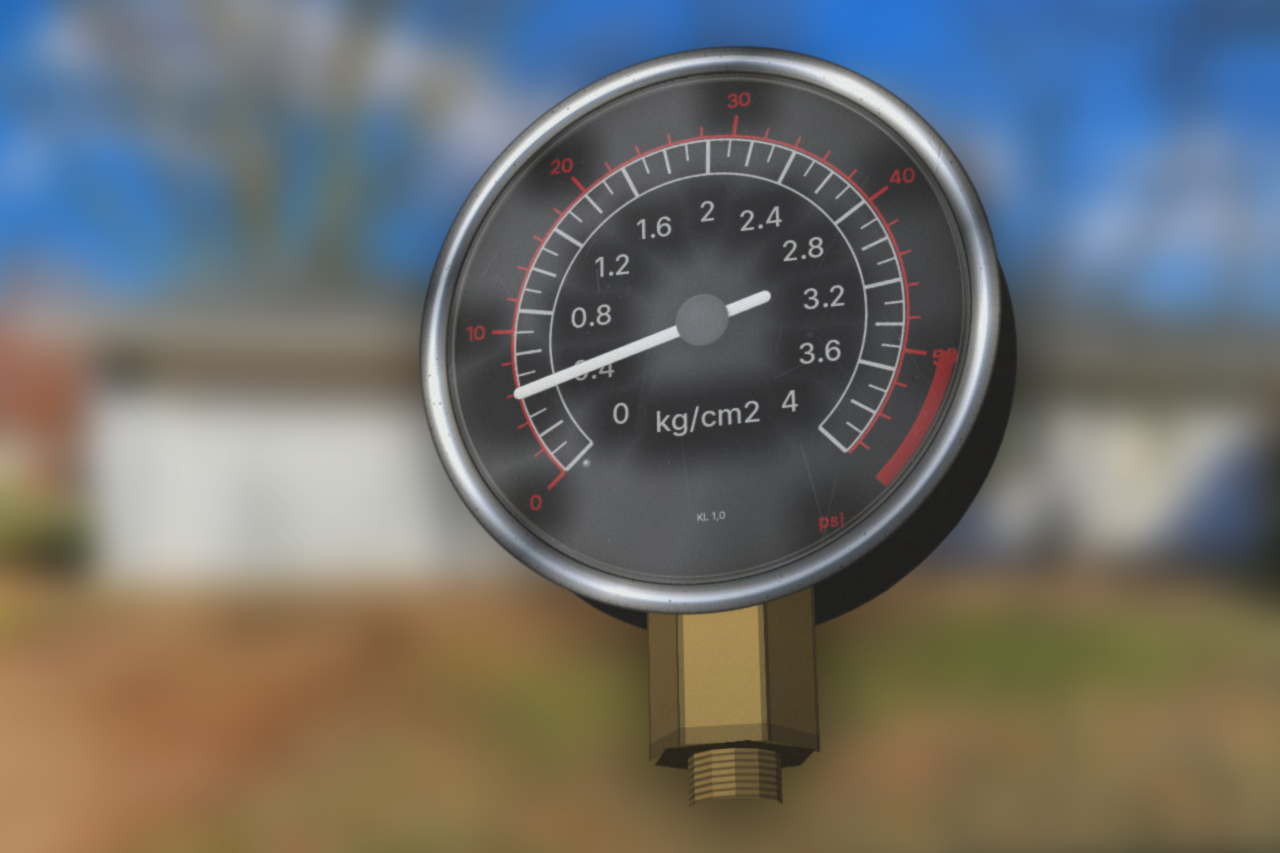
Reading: 0.4 kg/cm²
